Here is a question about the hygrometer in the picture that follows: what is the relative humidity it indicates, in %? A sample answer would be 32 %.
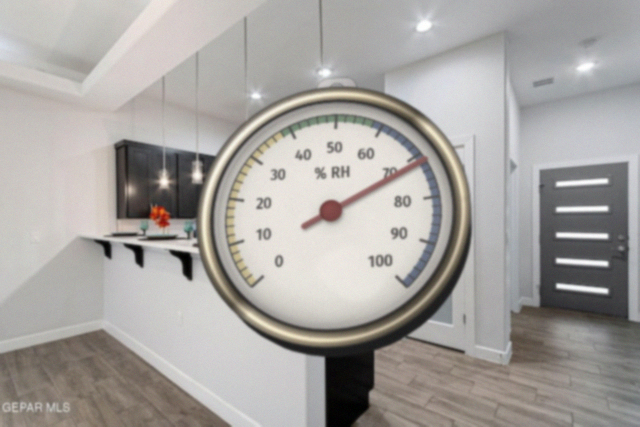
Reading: 72 %
